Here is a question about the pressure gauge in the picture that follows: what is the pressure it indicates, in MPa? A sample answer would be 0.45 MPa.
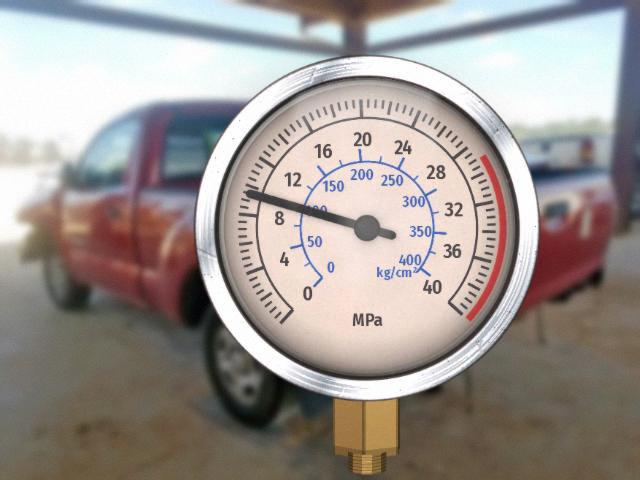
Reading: 9.5 MPa
